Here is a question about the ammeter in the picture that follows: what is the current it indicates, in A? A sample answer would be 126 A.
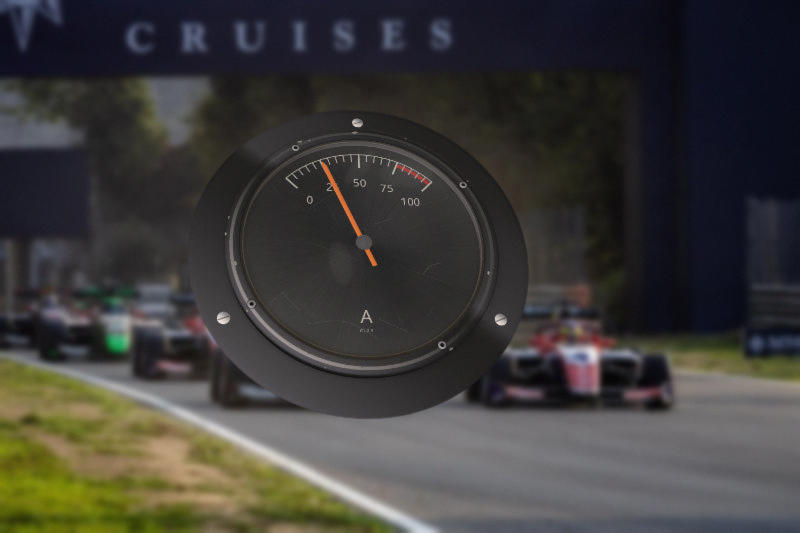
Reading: 25 A
